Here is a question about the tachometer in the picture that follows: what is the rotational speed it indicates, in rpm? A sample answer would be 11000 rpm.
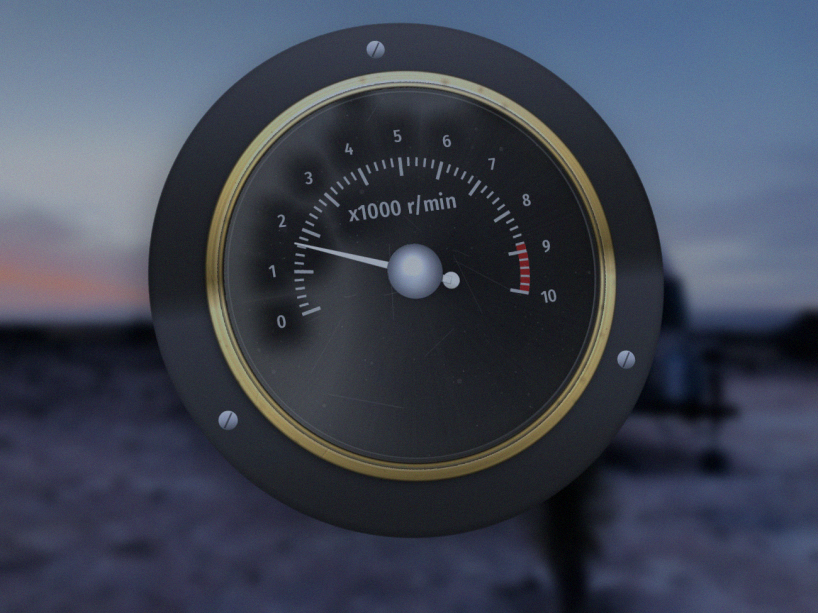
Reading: 1600 rpm
